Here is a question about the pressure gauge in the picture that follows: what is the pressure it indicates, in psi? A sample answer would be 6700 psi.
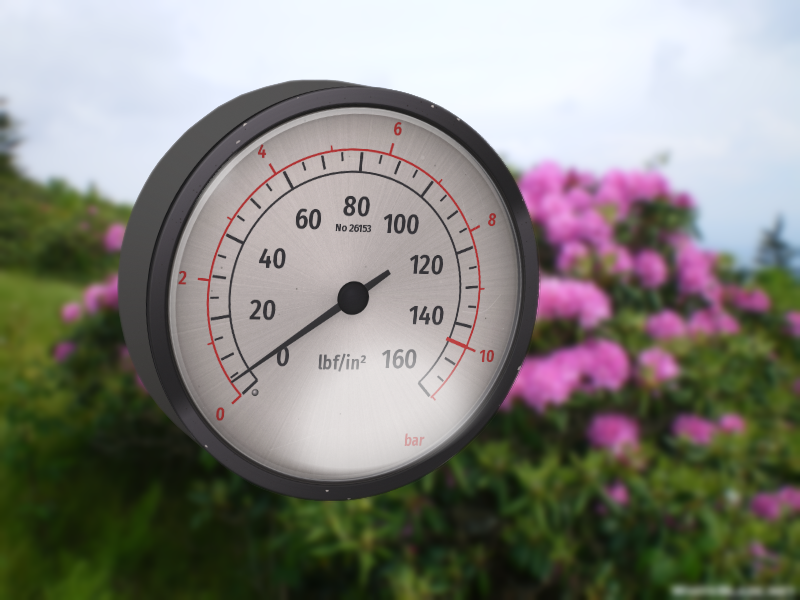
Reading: 5 psi
